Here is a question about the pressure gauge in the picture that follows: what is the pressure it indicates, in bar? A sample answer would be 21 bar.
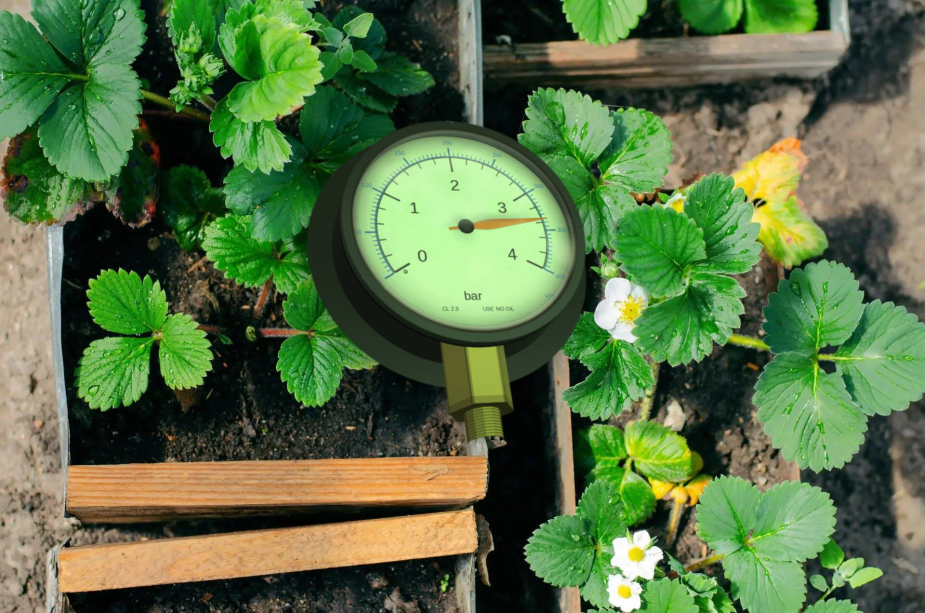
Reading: 3.4 bar
